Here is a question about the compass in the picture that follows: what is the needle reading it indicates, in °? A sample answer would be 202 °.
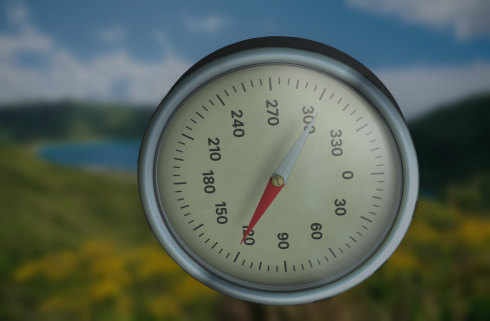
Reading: 122.5 °
